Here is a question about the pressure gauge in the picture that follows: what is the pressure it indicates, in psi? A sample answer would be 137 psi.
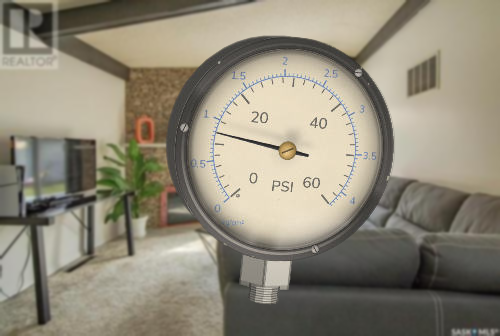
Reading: 12 psi
